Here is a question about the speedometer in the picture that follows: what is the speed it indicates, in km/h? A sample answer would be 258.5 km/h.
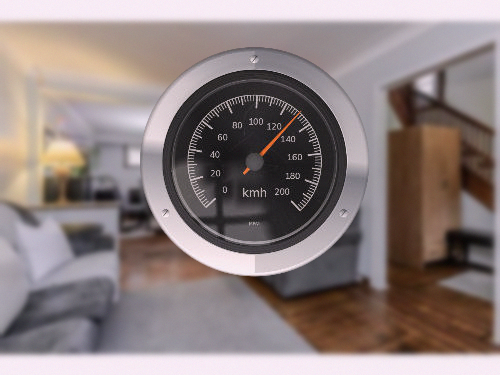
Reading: 130 km/h
